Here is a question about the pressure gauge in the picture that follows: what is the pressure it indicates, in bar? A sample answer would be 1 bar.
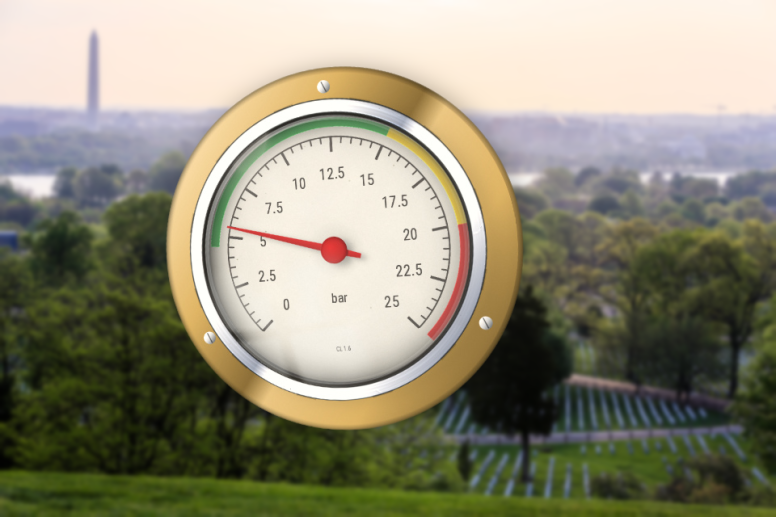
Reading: 5.5 bar
